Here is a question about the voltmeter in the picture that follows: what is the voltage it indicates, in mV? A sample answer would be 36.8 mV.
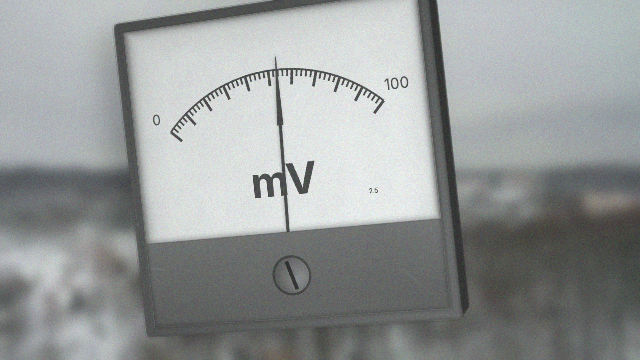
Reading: 54 mV
